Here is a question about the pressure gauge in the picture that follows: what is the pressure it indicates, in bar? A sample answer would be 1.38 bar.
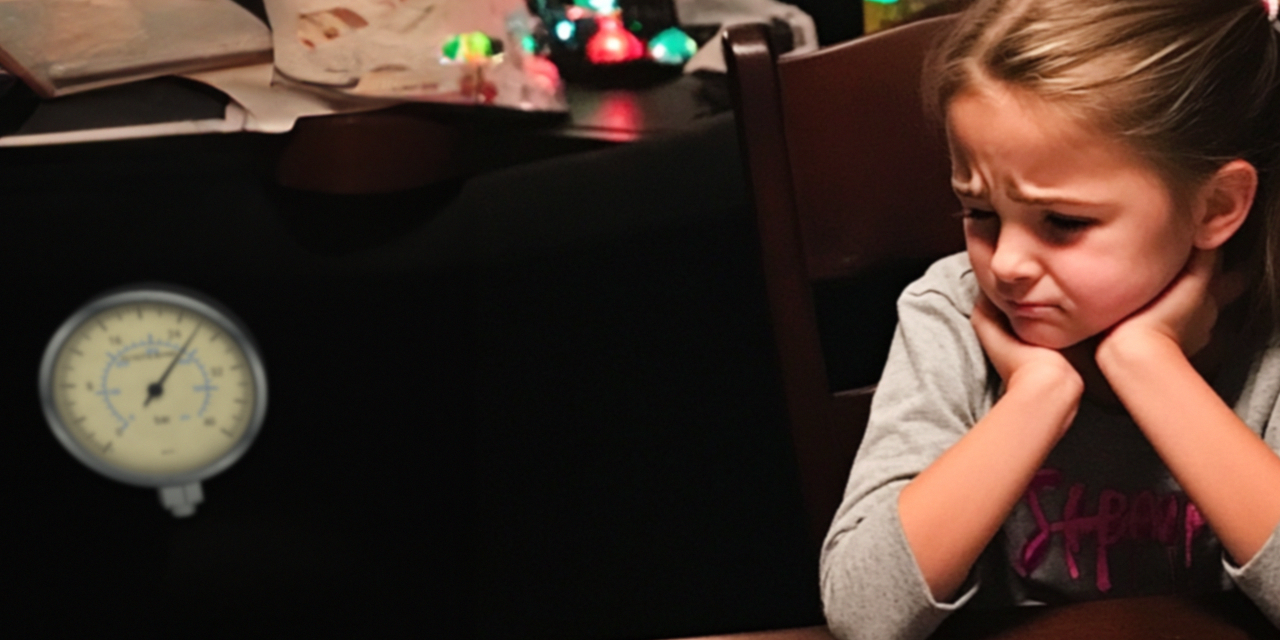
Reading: 26 bar
